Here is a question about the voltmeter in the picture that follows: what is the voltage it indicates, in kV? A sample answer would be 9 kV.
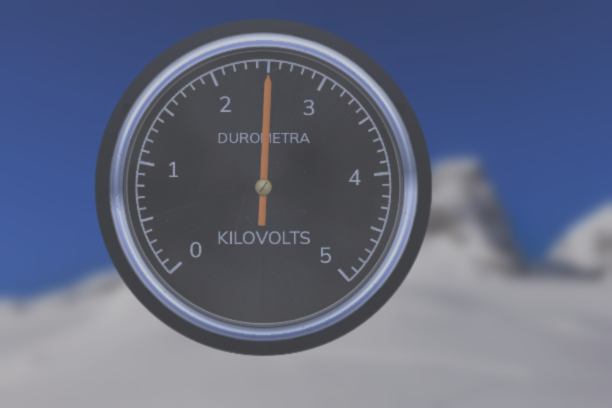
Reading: 2.5 kV
